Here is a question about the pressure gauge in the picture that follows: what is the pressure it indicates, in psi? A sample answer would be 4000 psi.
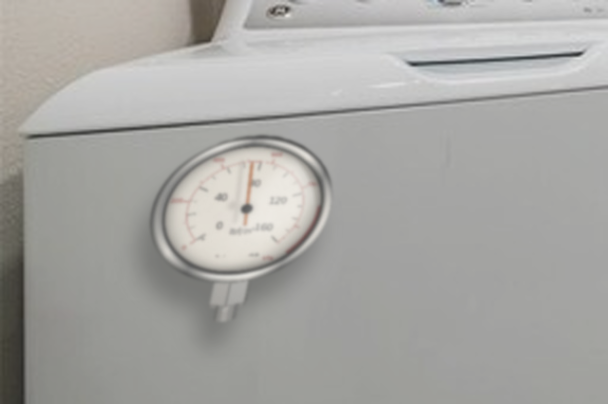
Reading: 75 psi
